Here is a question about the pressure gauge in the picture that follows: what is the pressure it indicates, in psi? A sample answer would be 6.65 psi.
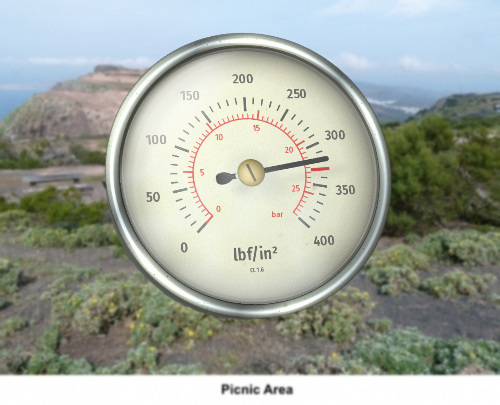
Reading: 320 psi
